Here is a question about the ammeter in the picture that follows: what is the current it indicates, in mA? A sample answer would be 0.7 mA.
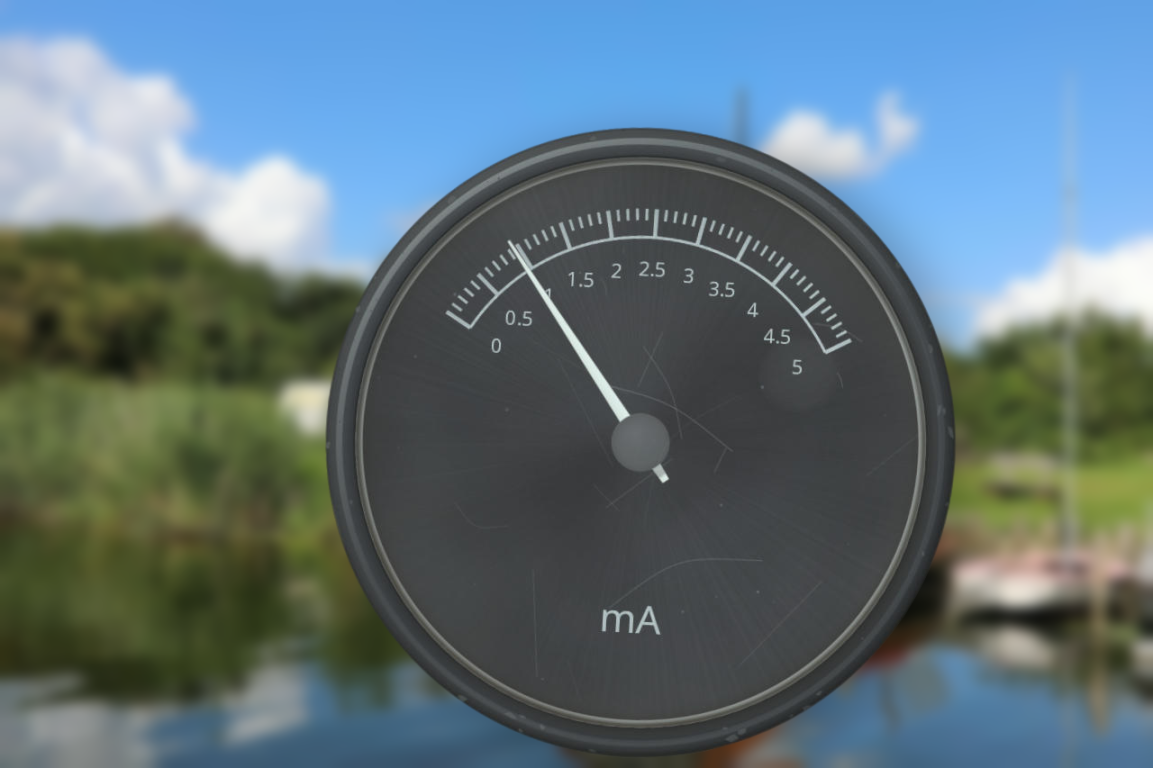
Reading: 0.95 mA
